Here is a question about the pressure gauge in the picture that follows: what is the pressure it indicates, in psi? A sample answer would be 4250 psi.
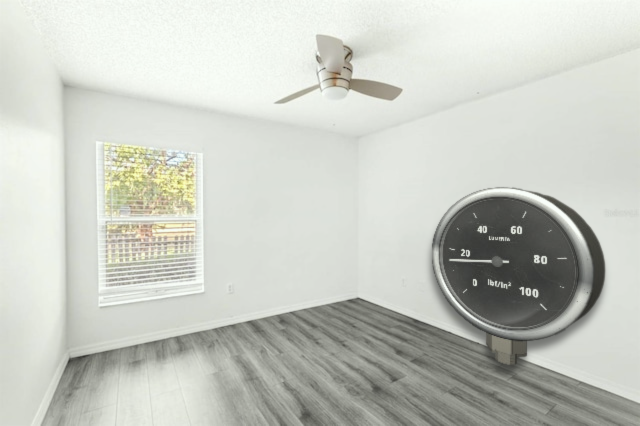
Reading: 15 psi
